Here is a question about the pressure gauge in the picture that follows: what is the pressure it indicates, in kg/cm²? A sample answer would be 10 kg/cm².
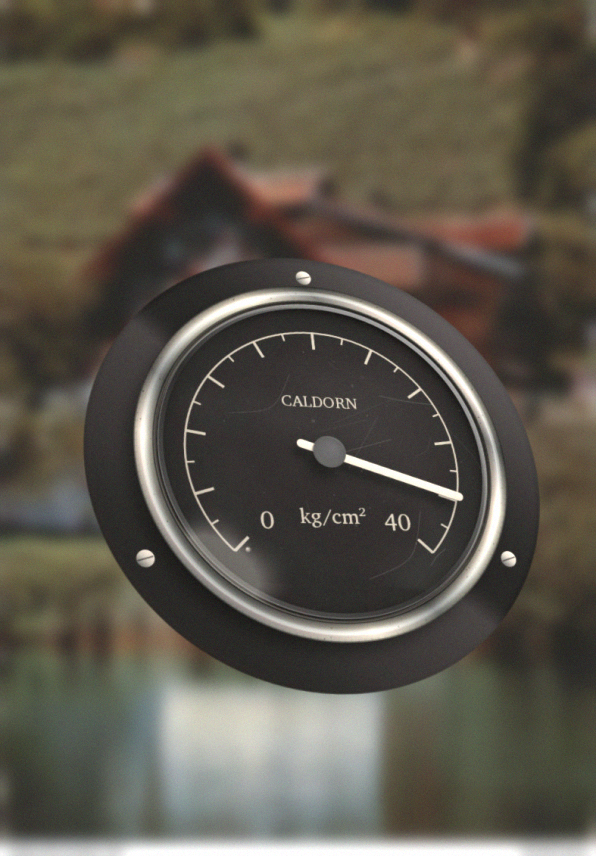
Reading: 36 kg/cm²
